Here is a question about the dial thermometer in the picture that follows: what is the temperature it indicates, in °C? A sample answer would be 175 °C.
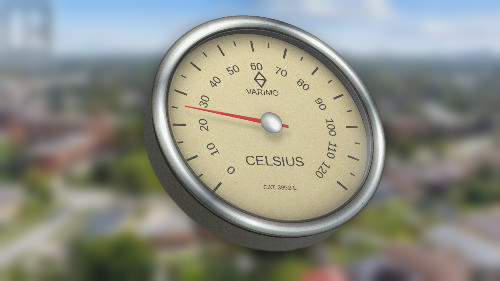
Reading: 25 °C
